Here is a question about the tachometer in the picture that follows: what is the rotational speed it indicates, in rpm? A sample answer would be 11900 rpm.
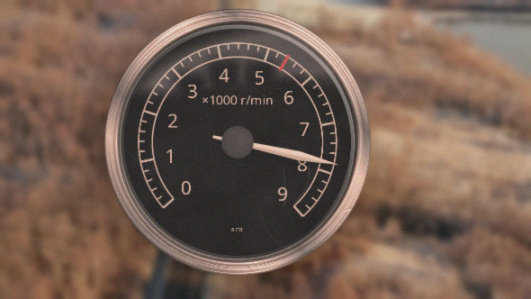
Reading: 7800 rpm
